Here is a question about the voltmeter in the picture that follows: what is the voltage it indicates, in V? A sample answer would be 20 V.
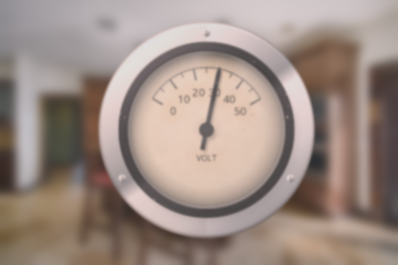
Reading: 30 V
